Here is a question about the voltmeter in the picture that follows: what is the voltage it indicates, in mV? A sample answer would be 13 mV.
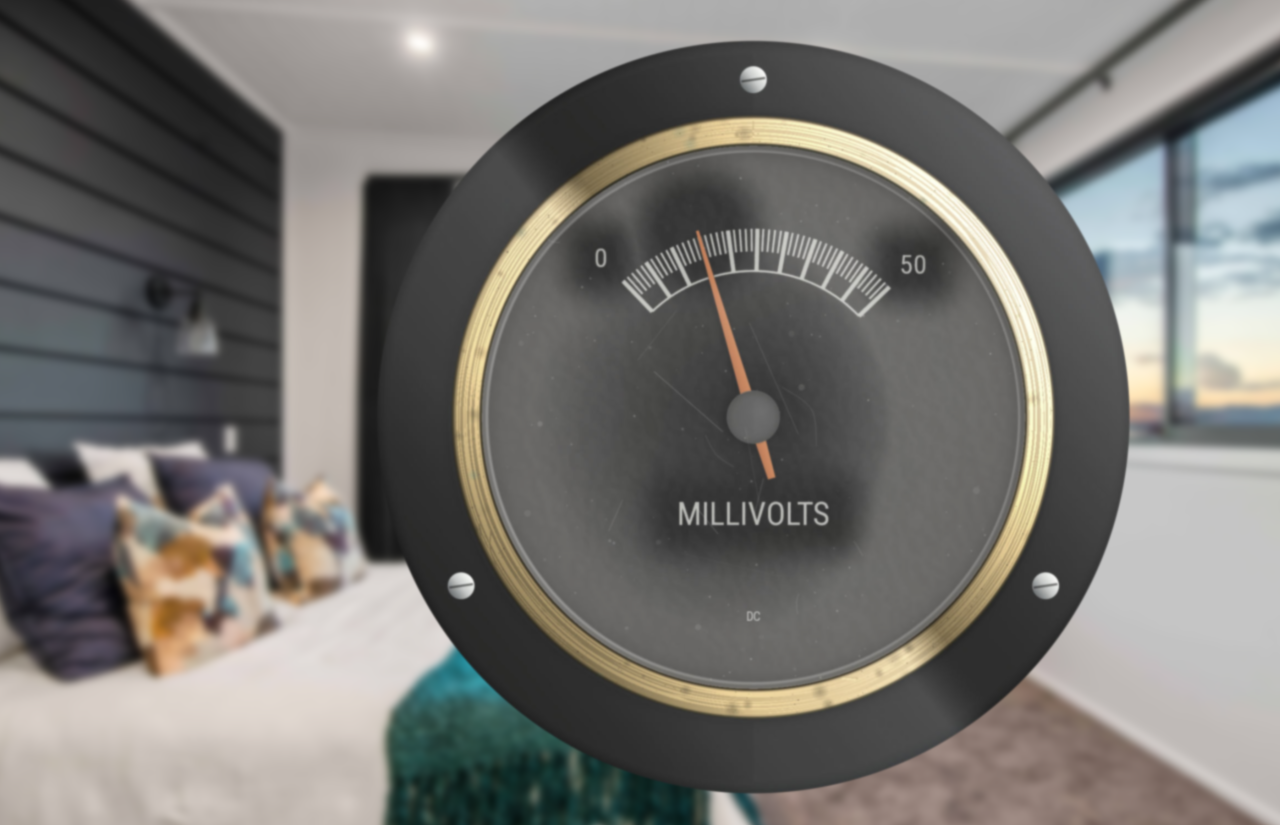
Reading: 15 mV
